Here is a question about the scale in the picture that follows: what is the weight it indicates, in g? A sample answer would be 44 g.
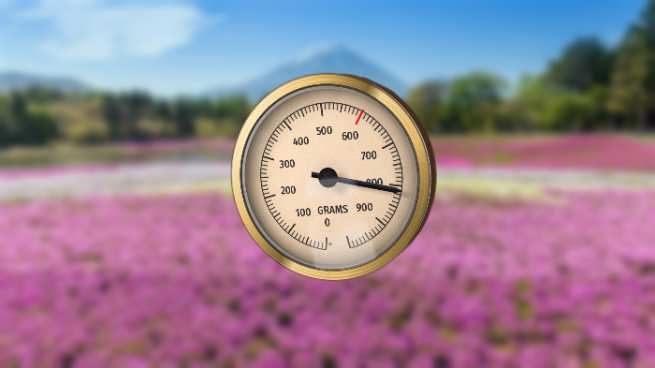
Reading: 810 g
